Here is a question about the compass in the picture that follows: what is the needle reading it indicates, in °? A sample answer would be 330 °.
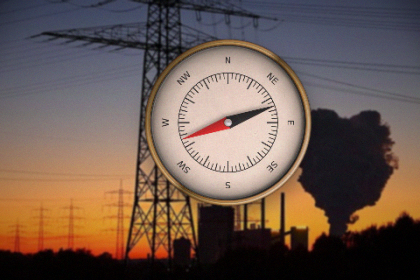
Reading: 250 °
